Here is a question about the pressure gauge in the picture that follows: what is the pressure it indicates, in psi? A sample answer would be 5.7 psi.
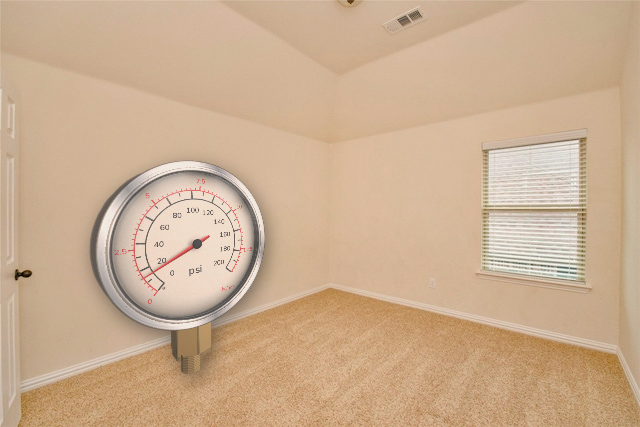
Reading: 15 psi
